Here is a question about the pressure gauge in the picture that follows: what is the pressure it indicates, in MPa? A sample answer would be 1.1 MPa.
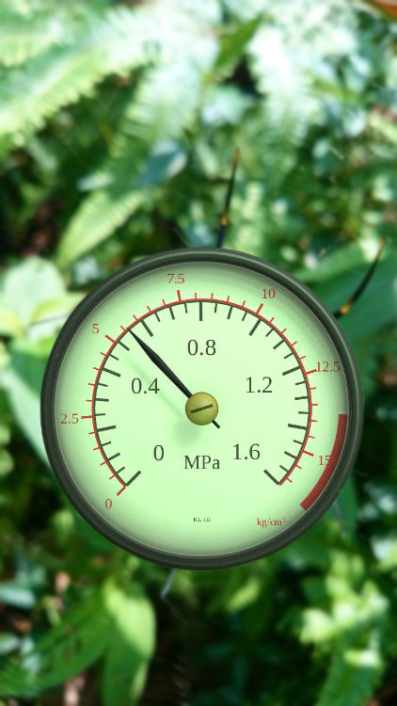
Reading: 0.55 MPa
